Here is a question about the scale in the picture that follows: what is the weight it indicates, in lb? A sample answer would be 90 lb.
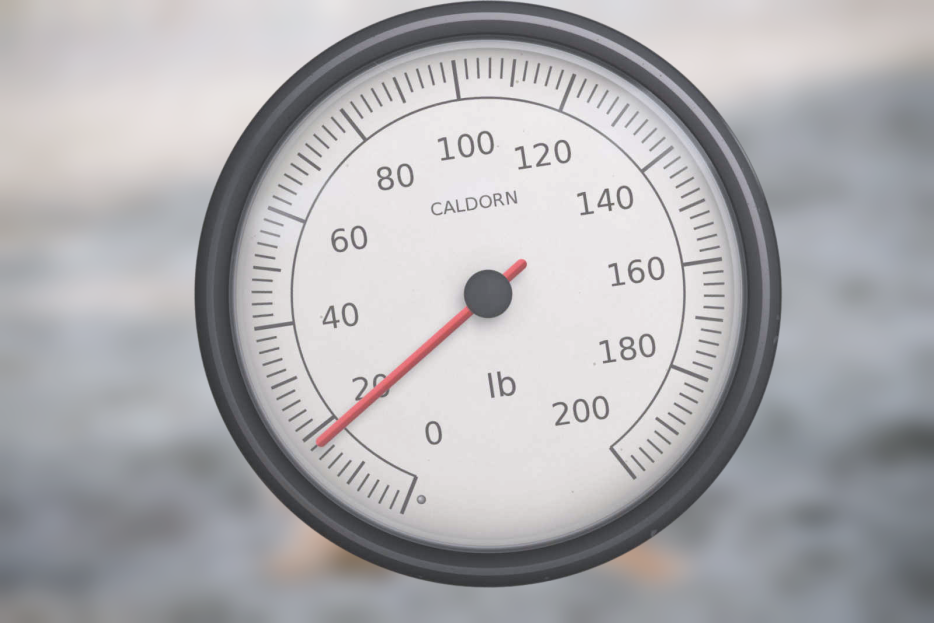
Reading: 18 lb
